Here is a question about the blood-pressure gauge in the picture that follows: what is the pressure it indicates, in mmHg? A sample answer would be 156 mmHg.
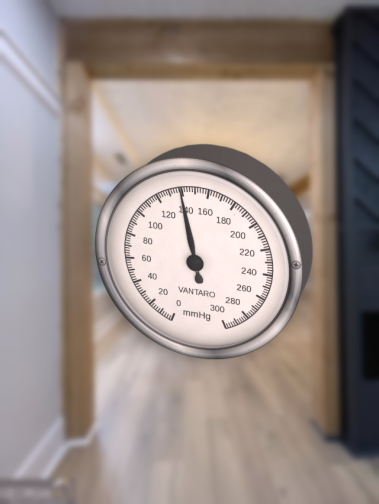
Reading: 140 mmHg
